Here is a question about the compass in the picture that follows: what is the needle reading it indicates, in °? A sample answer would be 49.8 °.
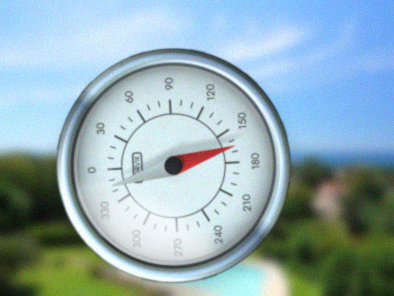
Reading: 165 °
